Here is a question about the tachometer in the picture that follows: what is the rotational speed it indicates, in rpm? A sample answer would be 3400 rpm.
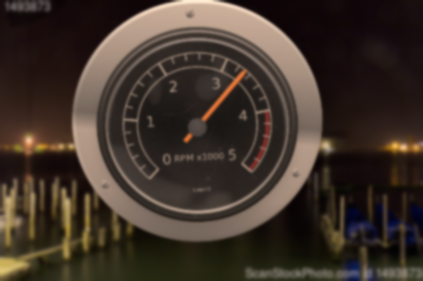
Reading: 3300 rpm
